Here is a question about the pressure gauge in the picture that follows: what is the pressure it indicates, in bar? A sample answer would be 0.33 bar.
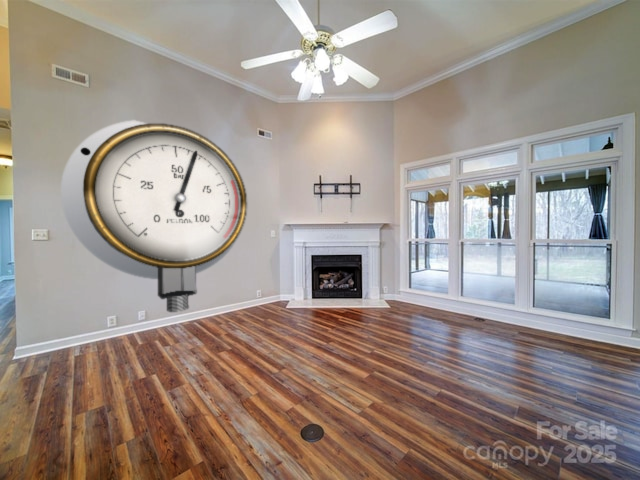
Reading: 57.5 bar
